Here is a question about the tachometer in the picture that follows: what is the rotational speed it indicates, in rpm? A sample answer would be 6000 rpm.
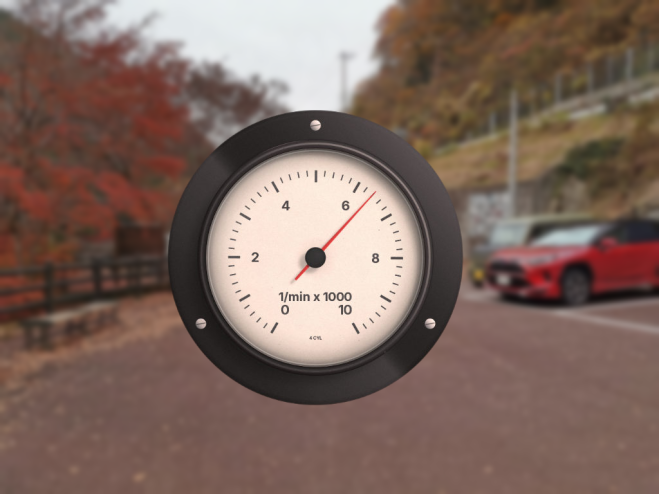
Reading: 6400 rpm
